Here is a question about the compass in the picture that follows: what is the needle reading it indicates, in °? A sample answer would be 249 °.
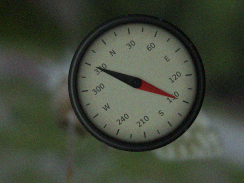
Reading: 150 °
